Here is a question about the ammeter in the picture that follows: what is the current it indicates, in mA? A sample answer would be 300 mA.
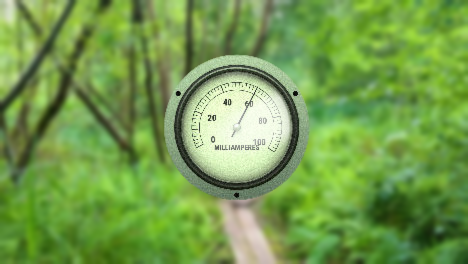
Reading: 60 mA
